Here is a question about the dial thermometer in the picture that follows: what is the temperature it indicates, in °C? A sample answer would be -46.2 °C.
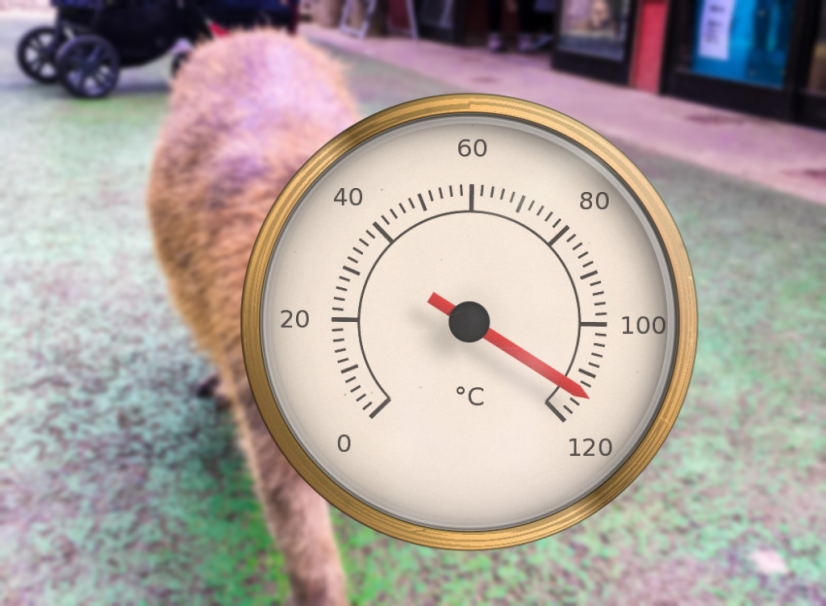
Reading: 114 °C
